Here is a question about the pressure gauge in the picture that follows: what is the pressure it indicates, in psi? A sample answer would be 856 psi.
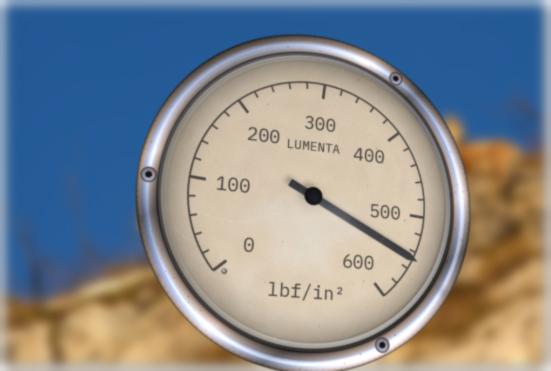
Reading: 550 psi
